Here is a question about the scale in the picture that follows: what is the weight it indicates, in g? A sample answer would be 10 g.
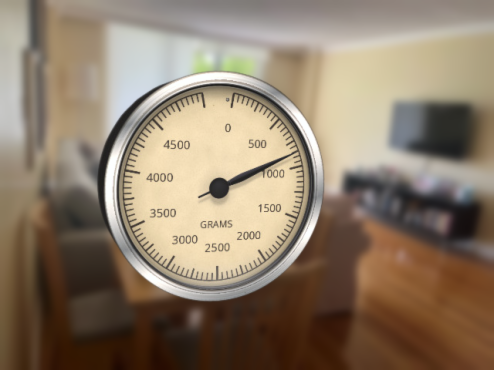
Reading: 850 g
